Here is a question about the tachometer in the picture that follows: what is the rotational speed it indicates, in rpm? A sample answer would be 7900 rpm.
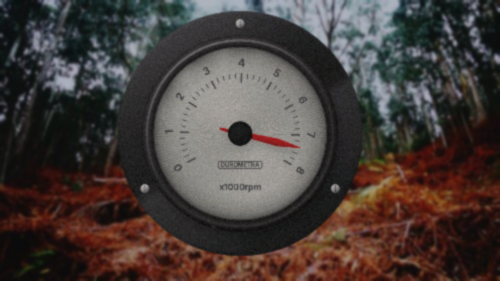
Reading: 7400 rpm
